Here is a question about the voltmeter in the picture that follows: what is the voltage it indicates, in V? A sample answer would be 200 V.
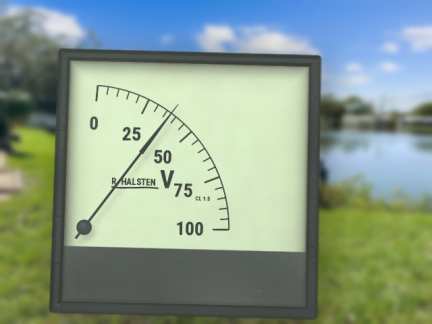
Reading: 37.5 V
